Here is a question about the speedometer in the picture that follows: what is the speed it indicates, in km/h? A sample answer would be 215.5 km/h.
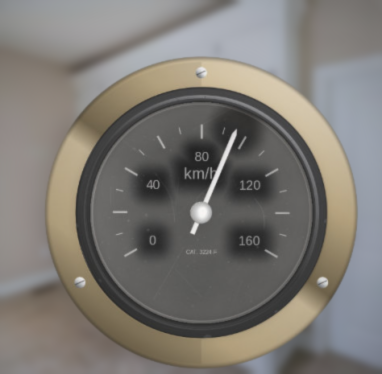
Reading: 95 km/h
